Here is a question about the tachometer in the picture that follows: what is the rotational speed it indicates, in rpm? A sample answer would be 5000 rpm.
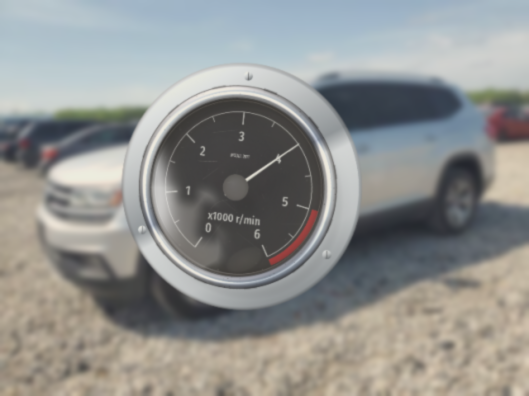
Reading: 4000 rpm
